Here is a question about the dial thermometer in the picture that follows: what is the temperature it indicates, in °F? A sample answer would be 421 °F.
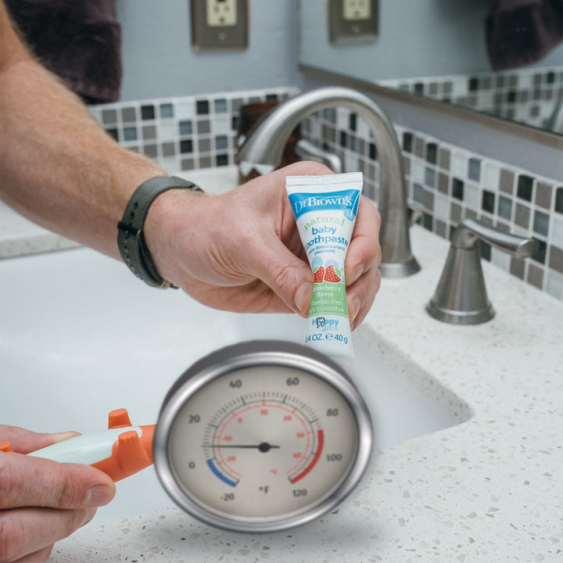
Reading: 10 °F
